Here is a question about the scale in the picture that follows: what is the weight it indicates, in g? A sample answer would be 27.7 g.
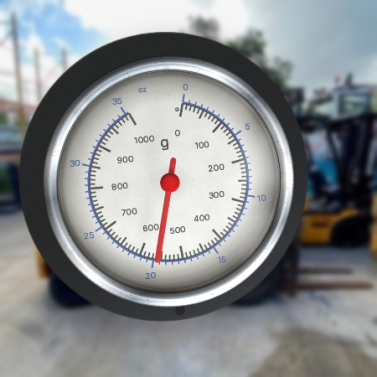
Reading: 560 g
